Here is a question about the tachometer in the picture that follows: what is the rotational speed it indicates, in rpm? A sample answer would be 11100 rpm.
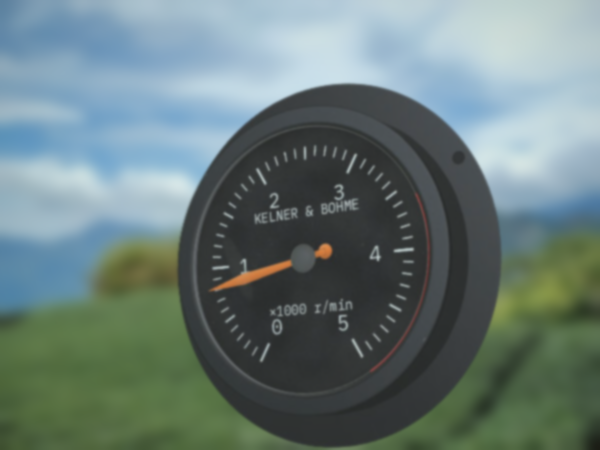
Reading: 800 rpm
